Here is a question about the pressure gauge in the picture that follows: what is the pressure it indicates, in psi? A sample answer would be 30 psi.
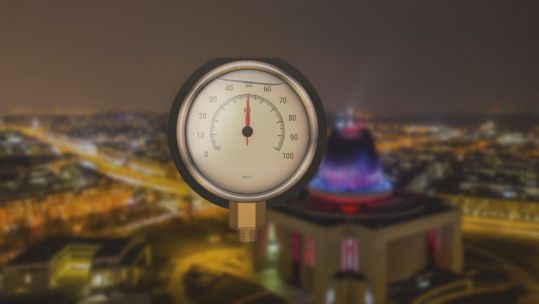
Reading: 50 psi
